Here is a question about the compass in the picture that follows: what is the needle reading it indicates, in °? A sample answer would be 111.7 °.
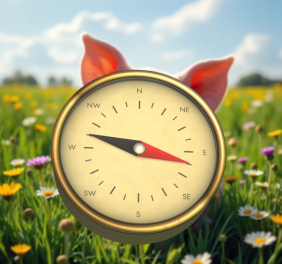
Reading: 105 °
